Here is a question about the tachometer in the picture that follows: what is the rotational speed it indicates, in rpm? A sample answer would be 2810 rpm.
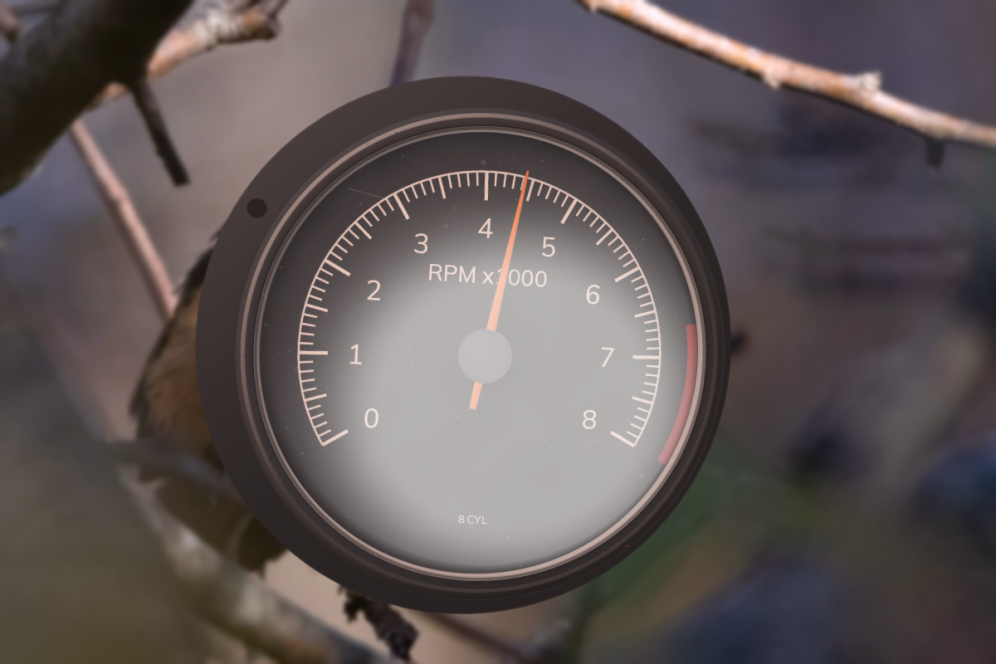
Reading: 4400 rpm
